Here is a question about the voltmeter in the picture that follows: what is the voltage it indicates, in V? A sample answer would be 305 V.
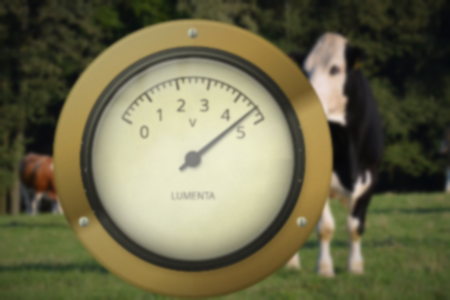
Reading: 4.6 V
